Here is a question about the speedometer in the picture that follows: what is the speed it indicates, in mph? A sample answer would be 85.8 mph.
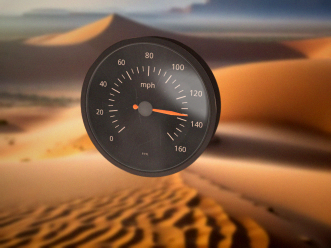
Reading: 135 mph
